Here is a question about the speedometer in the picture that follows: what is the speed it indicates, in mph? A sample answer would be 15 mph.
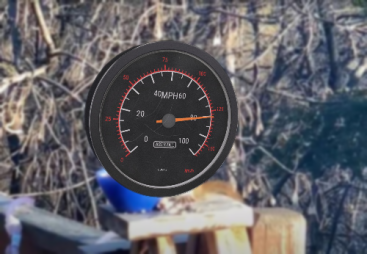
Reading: 80 mph
